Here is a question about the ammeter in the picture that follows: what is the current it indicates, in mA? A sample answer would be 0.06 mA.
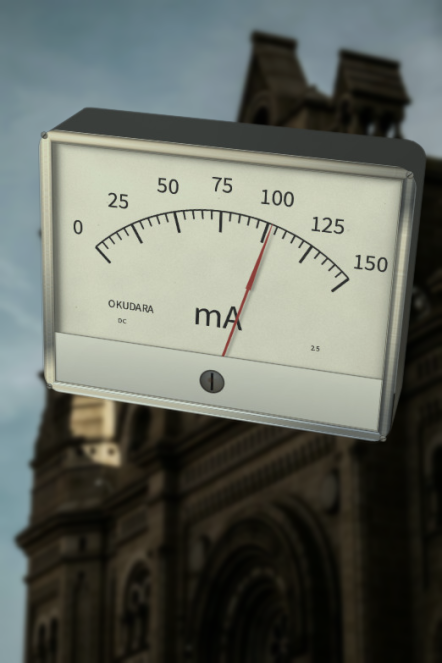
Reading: 102.5 mA
